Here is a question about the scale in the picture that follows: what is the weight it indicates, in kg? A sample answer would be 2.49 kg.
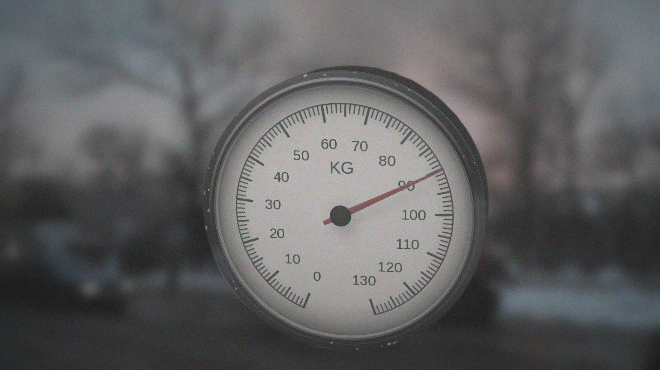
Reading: 90 kg
